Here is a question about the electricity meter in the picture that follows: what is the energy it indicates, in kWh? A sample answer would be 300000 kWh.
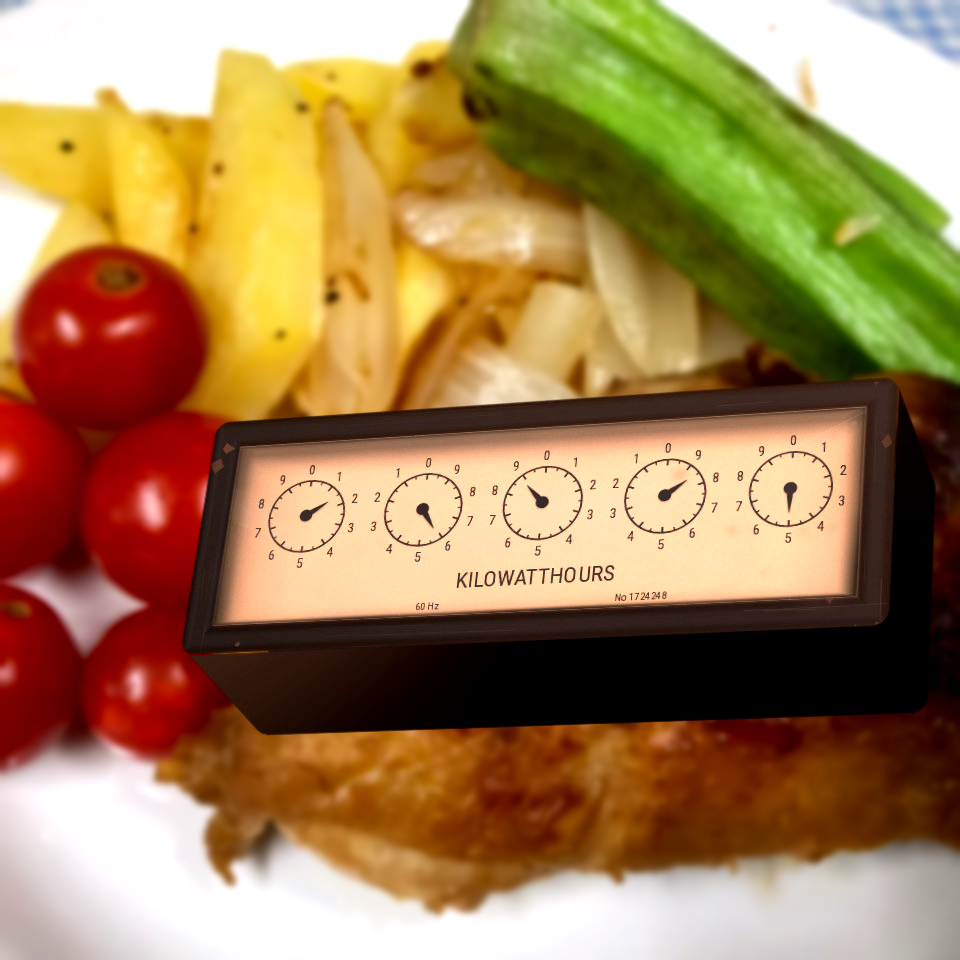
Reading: 15885 kWh
